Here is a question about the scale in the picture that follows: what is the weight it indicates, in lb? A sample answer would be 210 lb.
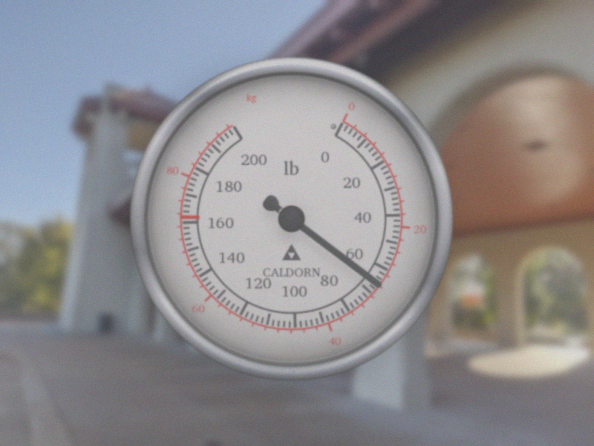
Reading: 66 lb
